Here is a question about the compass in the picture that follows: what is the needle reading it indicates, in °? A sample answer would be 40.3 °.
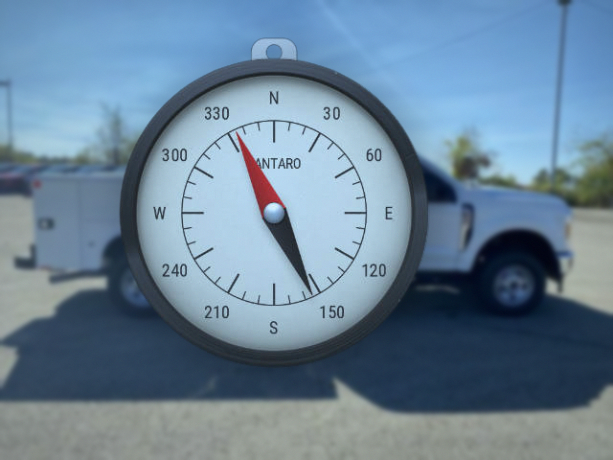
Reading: 335 °
